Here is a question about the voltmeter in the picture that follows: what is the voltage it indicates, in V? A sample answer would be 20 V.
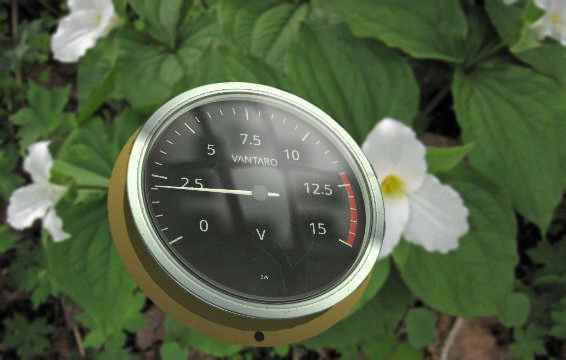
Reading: 2 V
